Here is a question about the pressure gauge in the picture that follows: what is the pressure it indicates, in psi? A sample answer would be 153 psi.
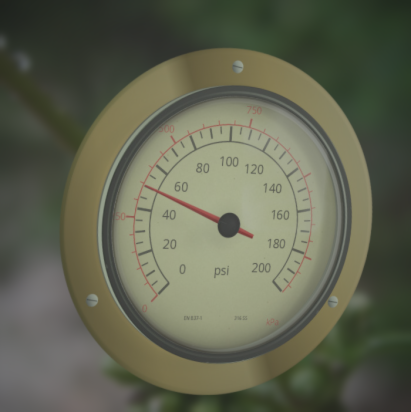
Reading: 50 psi
